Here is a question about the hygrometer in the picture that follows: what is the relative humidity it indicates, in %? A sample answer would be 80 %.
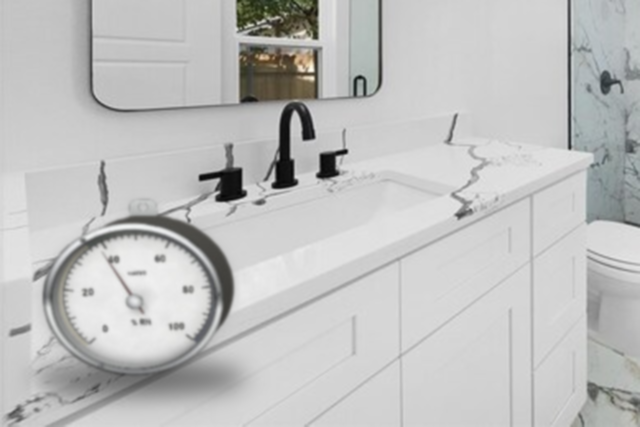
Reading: 40 %
